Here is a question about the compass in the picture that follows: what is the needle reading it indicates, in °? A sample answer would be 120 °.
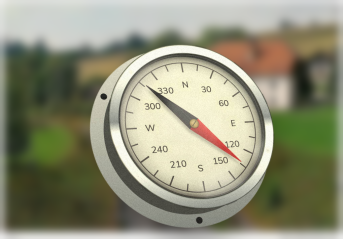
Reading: 135 °
